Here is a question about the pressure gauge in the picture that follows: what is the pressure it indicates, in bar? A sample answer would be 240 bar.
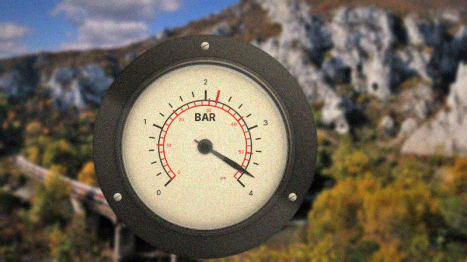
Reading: 3.8 bar
